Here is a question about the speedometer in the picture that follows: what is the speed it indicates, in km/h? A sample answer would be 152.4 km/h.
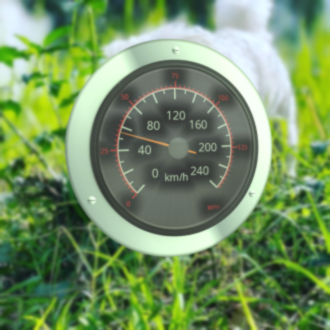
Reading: 55 km/h
